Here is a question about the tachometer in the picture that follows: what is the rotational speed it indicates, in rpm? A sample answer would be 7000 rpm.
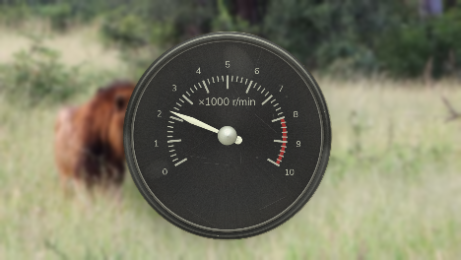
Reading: 2200 rpm
